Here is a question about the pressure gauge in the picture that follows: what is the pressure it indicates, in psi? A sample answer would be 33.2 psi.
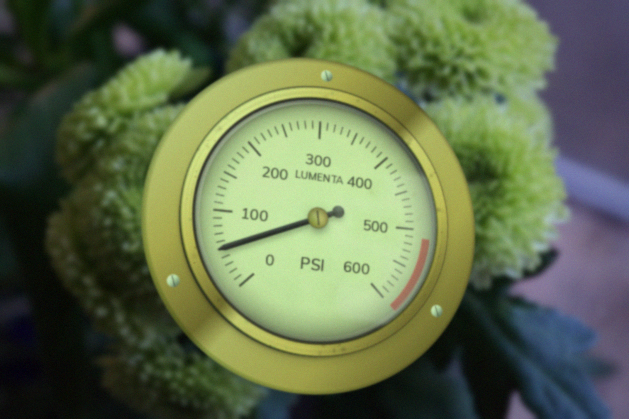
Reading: 50 psi
